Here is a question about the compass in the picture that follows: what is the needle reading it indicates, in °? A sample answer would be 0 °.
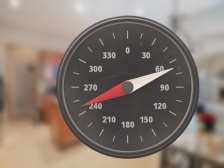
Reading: 247.5 °
